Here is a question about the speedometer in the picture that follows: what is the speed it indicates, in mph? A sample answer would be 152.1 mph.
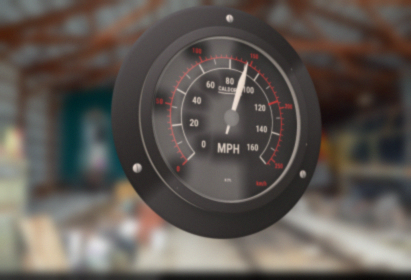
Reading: 90 mph
